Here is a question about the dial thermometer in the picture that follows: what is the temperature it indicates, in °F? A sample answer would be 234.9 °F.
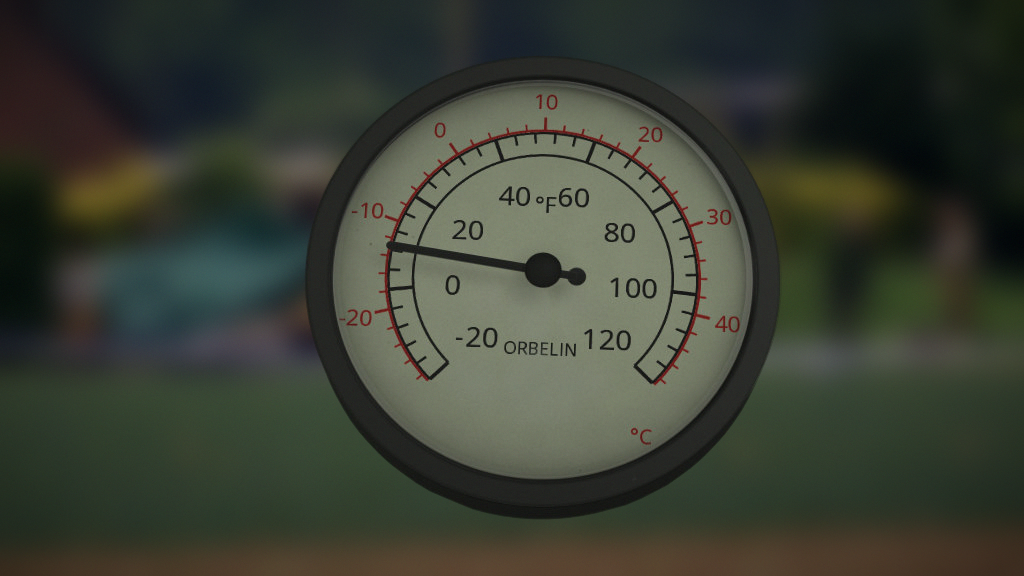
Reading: 8 °F
